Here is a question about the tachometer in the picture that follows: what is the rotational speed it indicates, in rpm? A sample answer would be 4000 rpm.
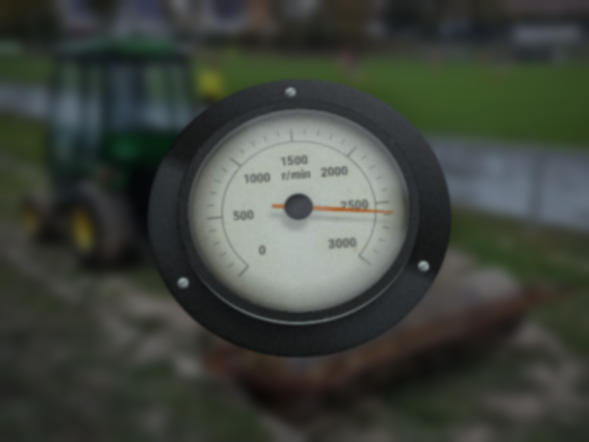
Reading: 2600 rpm
